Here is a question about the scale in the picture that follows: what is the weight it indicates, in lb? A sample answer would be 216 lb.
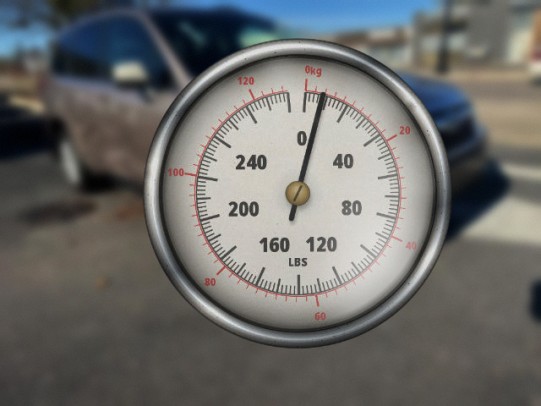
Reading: 8 lb
